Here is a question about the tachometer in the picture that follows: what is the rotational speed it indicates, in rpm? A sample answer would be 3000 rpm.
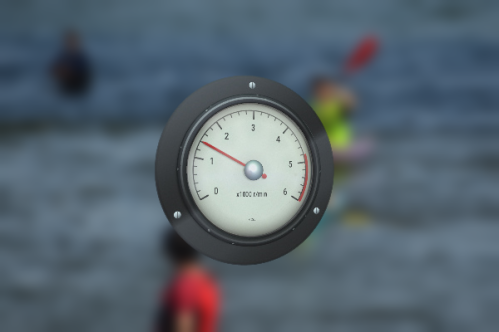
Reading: 1400 rpm
